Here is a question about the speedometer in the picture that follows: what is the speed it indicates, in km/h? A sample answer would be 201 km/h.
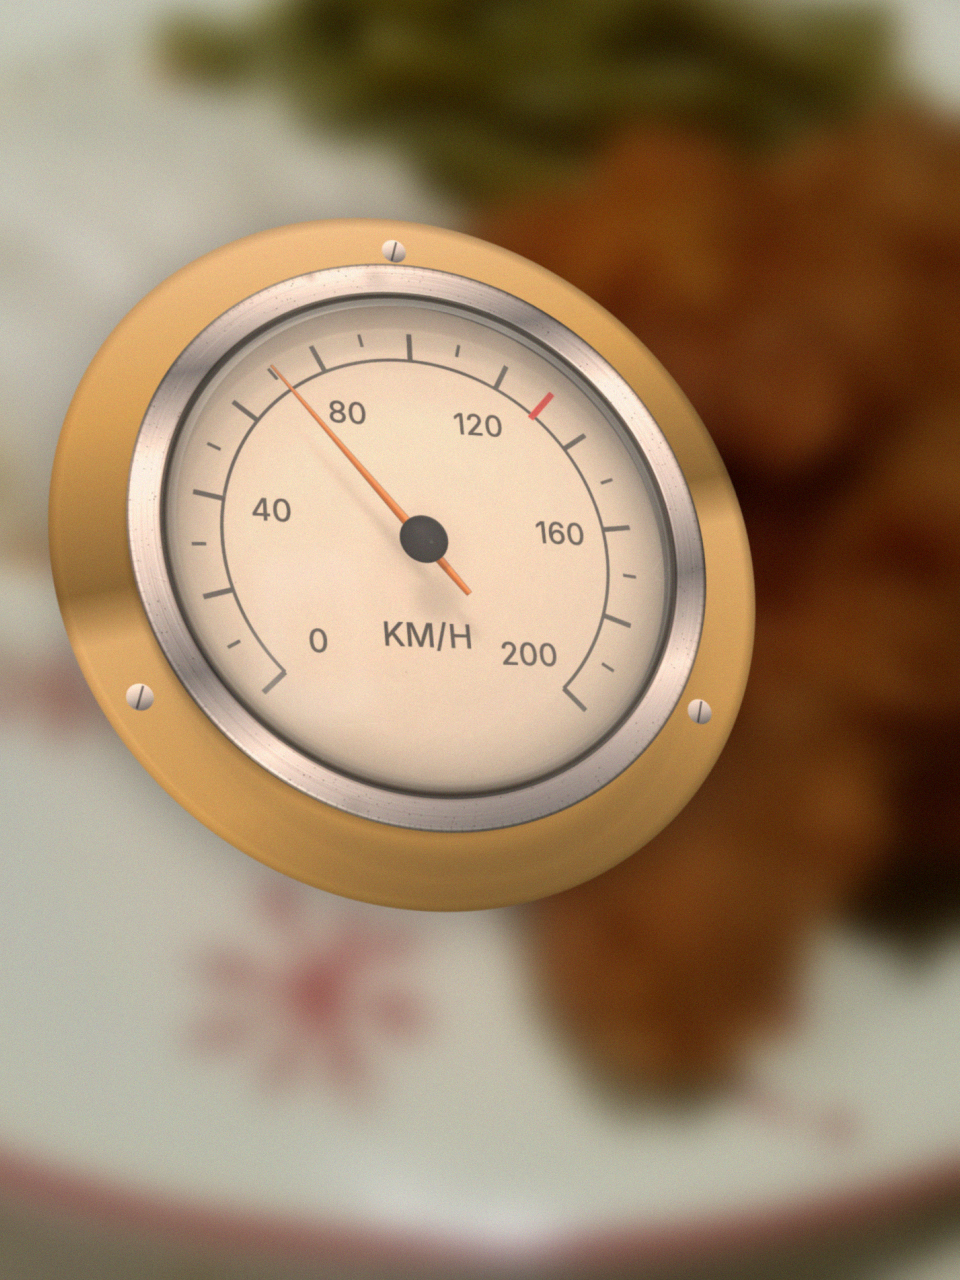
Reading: 70 km/h
